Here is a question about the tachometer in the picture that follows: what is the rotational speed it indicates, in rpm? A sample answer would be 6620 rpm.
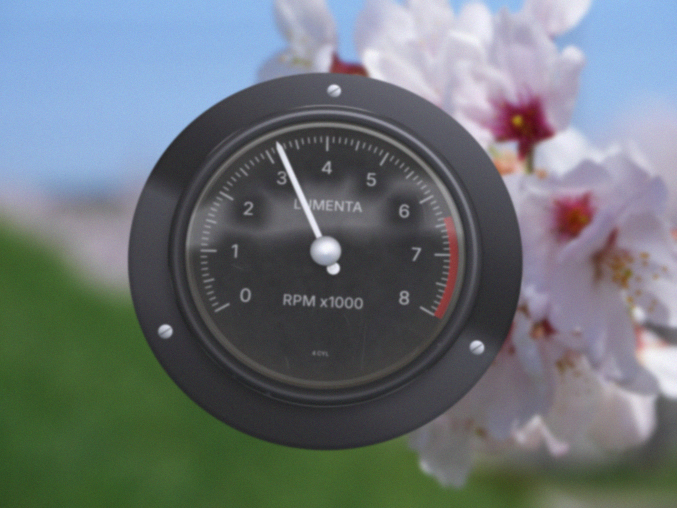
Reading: 3200 rpm
